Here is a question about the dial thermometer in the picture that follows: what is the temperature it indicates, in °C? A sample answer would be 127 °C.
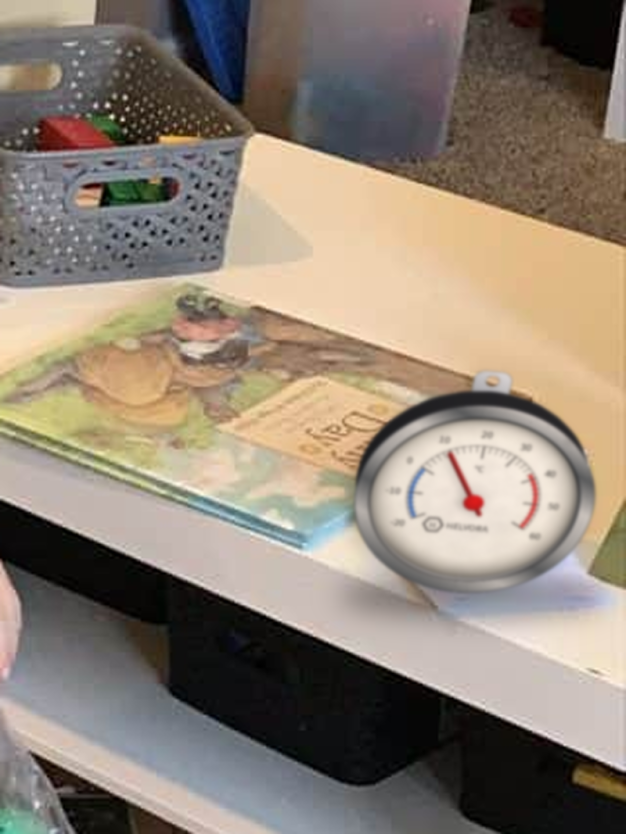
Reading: 10 °C
